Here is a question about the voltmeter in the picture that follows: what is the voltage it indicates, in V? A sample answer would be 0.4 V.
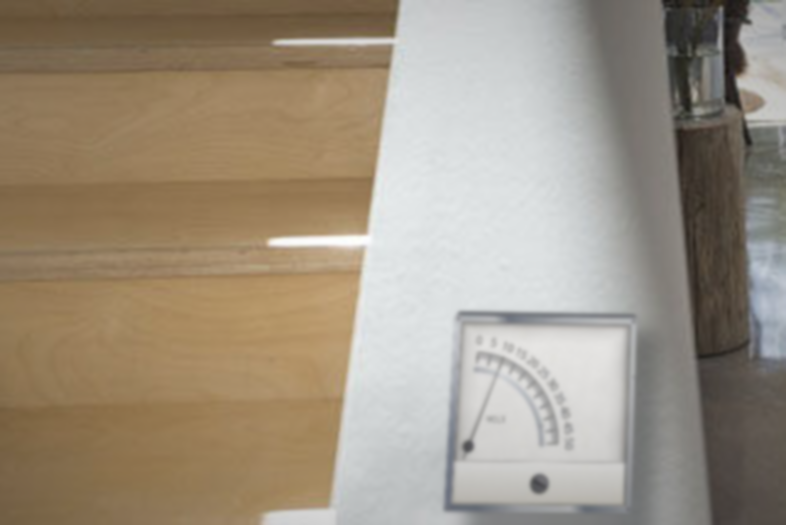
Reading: 10 V
